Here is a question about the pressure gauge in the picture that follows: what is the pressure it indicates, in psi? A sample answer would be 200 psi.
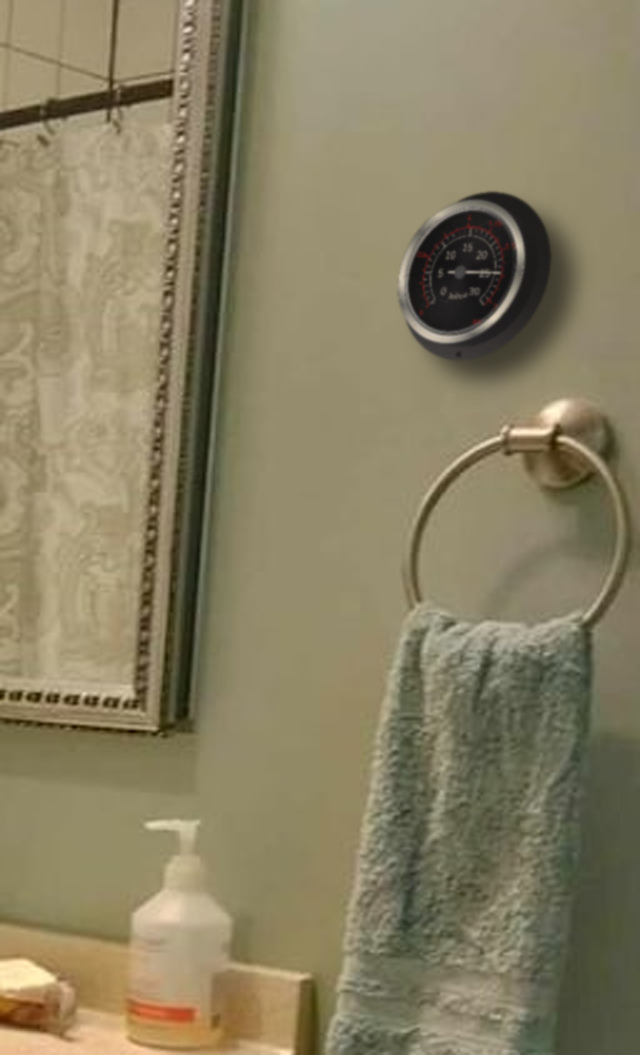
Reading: 25 psi
